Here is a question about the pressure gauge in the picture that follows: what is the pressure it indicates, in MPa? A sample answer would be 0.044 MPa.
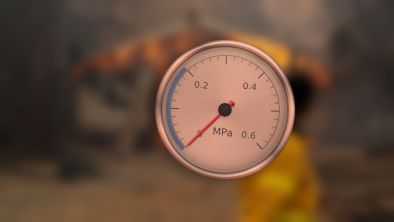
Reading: 0 MPa
